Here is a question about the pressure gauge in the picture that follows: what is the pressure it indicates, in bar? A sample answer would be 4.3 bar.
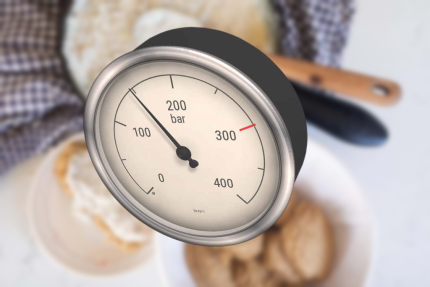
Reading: 150 bar
